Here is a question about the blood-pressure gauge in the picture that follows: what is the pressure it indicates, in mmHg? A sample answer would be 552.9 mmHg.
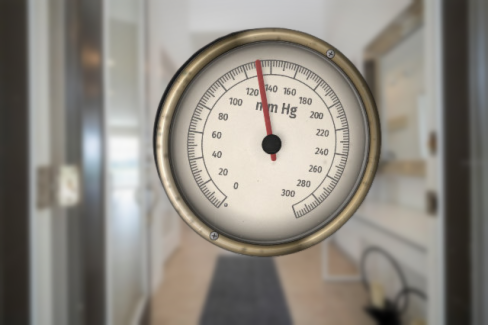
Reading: 130 mmHg
